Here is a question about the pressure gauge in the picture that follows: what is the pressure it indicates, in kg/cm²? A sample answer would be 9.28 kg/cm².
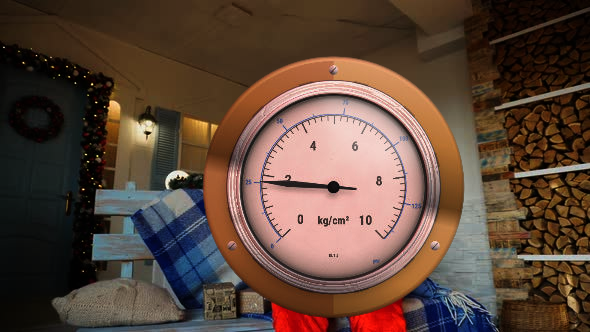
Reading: 1.8 kg/cm²
